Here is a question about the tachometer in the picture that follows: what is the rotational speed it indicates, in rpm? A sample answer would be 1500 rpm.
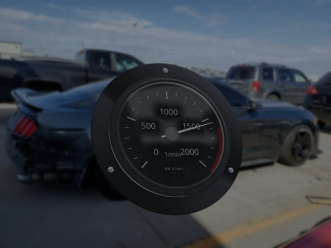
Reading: 1550 rpm
